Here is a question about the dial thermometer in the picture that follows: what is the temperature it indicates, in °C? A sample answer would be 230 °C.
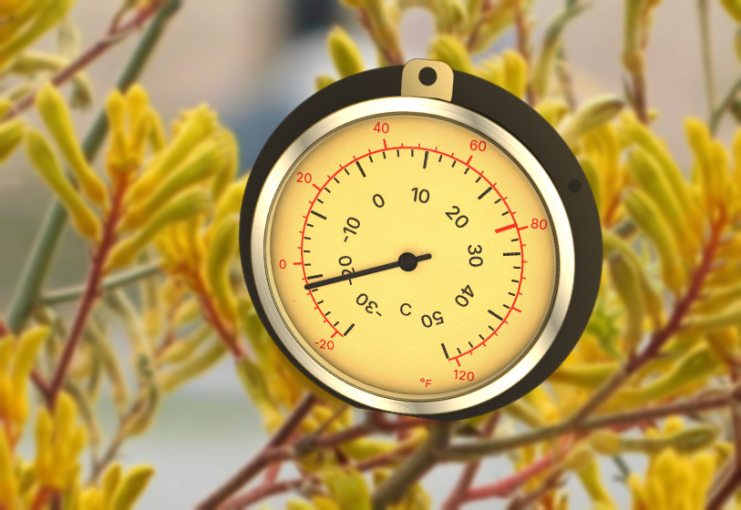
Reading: -21 °C
